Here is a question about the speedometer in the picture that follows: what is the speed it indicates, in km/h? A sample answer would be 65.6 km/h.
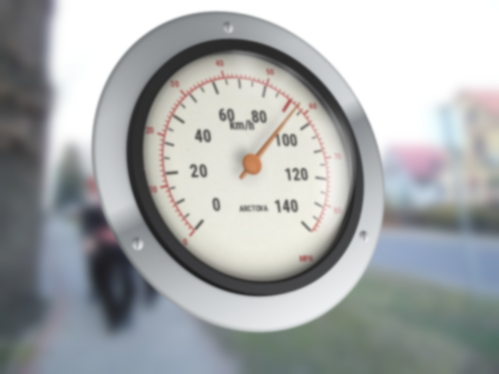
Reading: 92.5 km/h
